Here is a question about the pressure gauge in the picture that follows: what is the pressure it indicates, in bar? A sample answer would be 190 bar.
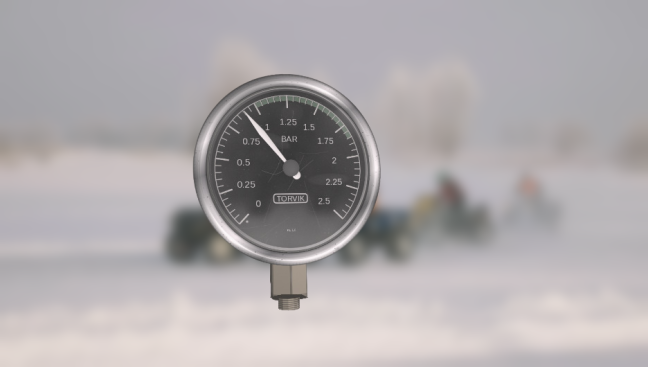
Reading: 0.9 bar
